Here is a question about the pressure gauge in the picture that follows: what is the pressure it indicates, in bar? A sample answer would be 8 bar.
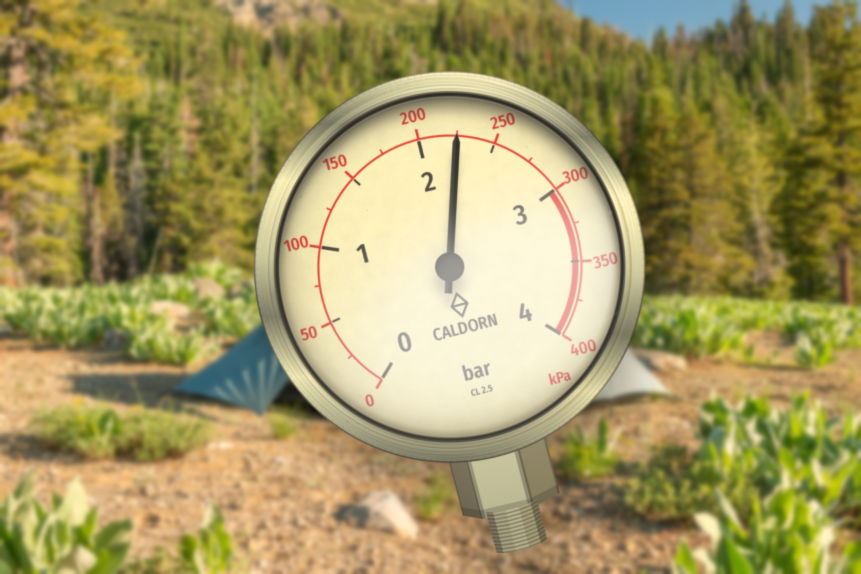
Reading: 2.25 bar
